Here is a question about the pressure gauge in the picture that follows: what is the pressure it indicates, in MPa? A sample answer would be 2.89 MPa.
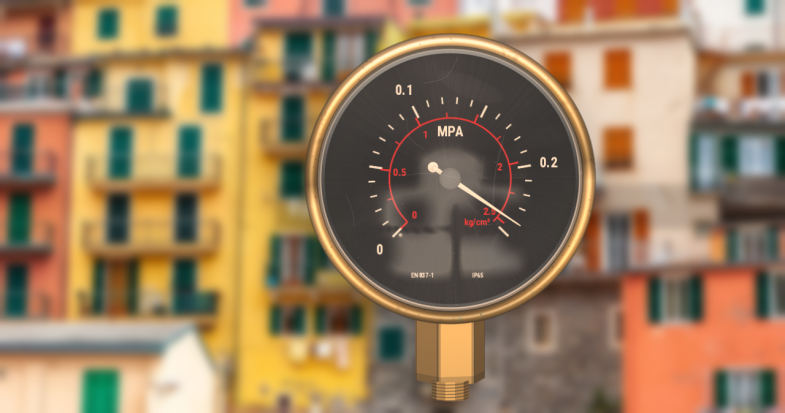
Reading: 0.24 MPa
